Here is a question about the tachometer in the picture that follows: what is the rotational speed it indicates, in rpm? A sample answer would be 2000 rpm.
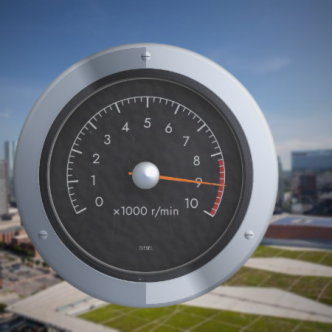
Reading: 9000 rpm
